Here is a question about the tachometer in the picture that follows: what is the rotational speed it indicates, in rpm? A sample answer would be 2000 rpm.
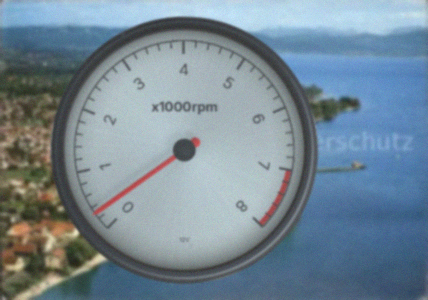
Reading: 300 rpm
